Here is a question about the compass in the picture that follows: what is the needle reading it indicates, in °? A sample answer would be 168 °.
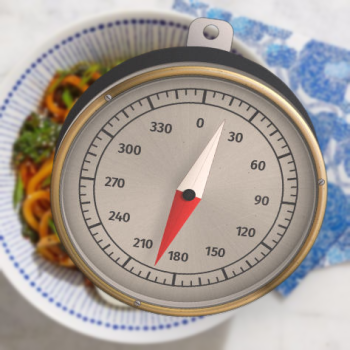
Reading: 195 °
